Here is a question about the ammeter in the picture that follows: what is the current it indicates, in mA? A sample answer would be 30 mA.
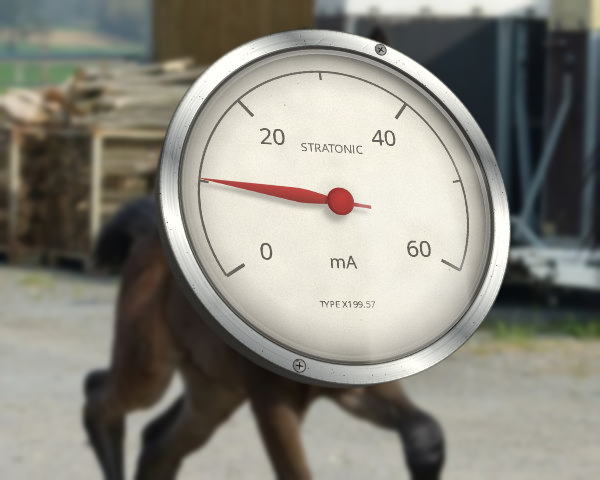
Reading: 10 mA
